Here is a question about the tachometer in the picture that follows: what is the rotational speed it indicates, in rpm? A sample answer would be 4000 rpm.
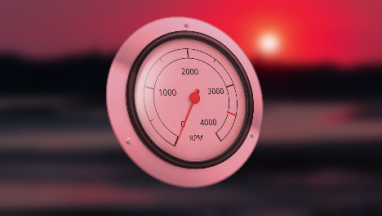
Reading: 0 rpm
